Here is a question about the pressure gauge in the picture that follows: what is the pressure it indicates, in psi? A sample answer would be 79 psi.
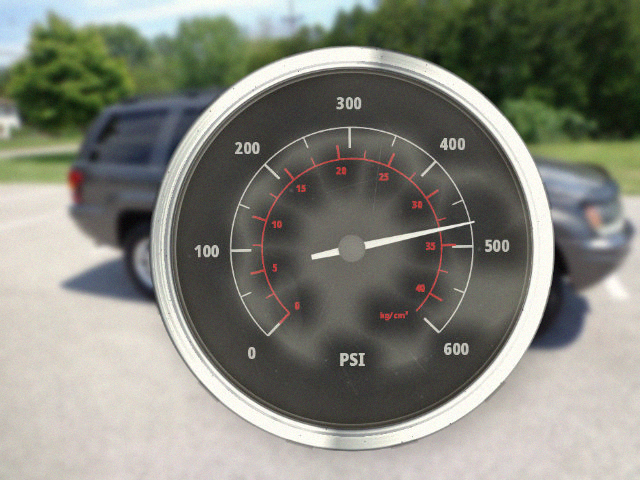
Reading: 475 psi
